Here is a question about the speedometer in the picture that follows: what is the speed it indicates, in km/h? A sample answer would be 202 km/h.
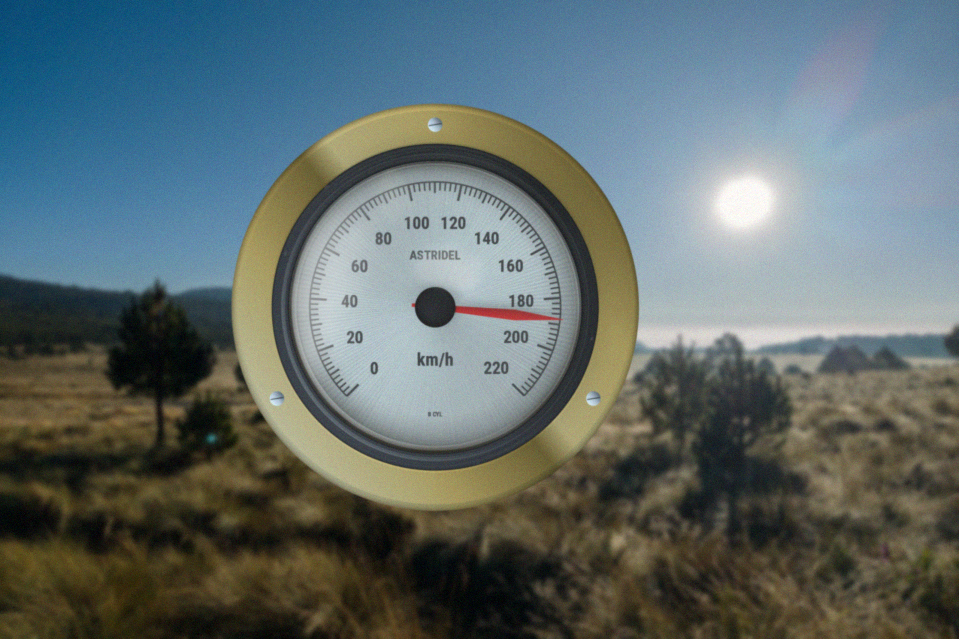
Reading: 188 km/h
